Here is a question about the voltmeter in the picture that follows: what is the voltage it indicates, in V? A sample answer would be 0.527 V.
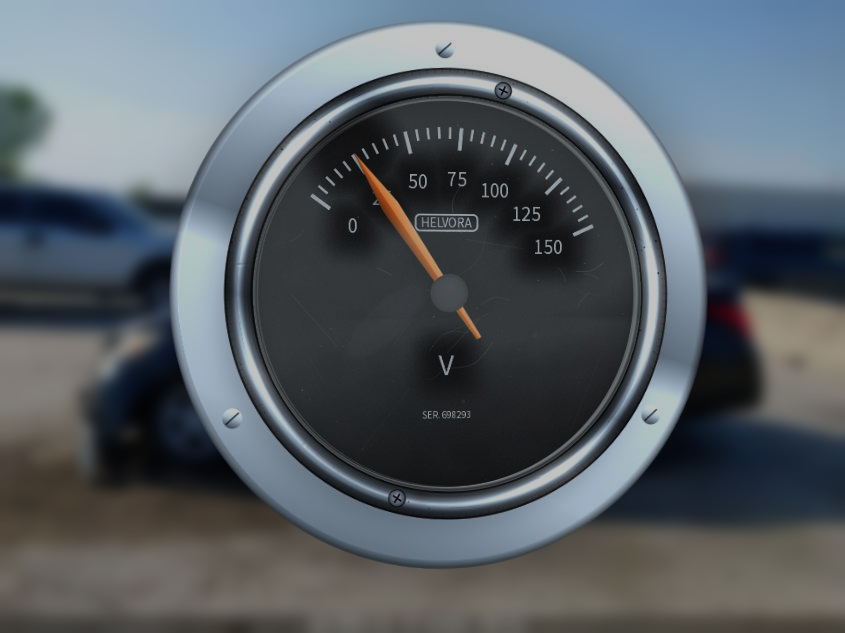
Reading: 25 V
